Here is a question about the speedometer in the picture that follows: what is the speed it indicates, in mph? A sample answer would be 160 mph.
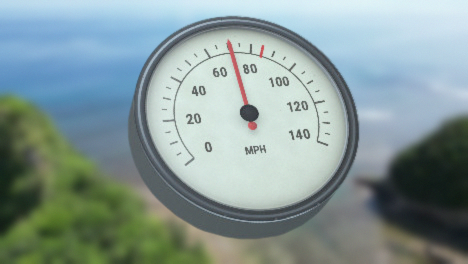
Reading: 70 mph
